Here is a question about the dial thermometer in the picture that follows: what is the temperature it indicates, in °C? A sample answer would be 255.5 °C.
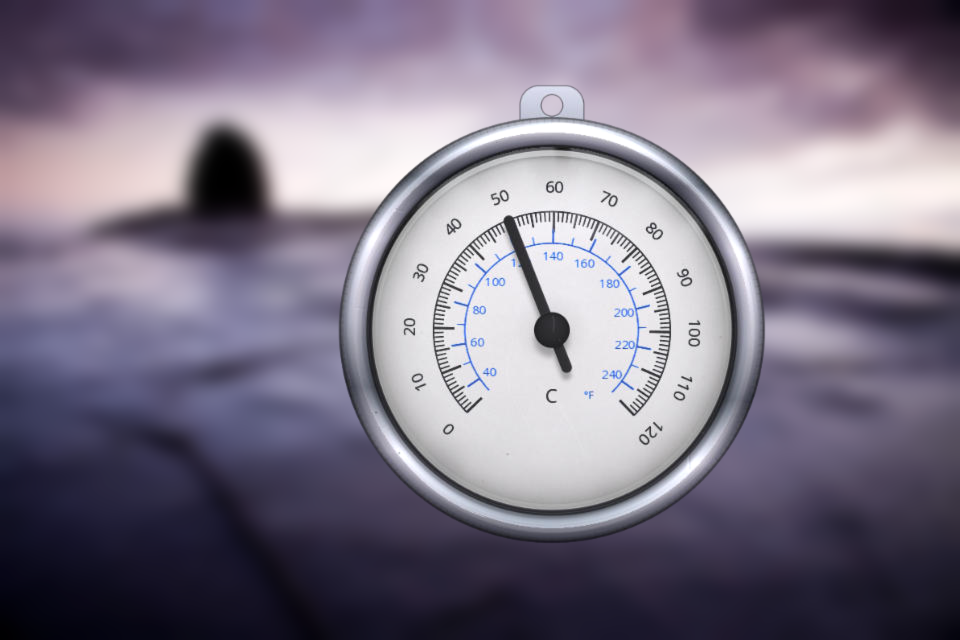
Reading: 50 °C
